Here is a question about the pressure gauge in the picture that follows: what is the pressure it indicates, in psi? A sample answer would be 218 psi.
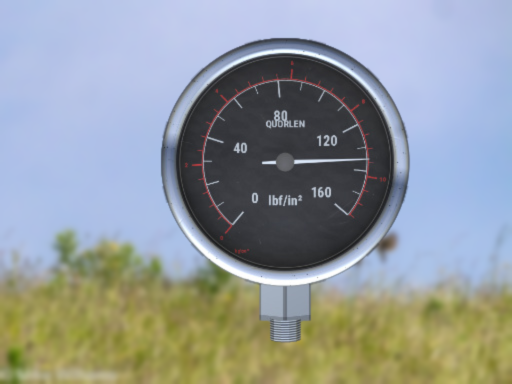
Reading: 135 psi
